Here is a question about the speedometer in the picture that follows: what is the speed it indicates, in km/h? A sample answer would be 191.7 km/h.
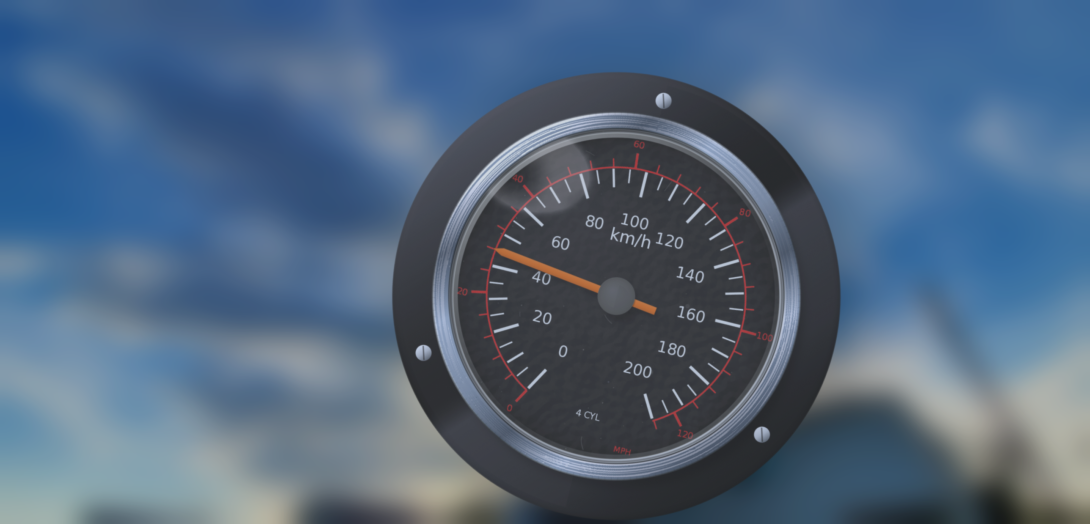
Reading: 45 km/h
